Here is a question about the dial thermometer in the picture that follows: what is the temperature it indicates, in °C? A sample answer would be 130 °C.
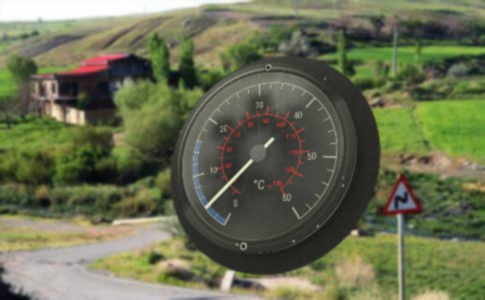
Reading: 4 °C
